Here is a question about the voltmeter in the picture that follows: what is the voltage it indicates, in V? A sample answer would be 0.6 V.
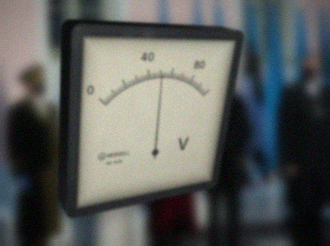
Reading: 50 V
